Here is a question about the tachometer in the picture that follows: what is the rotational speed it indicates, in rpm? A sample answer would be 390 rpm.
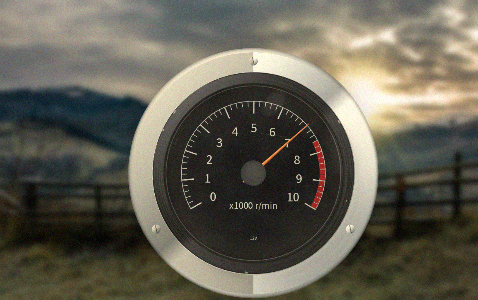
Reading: 7000 rpm
